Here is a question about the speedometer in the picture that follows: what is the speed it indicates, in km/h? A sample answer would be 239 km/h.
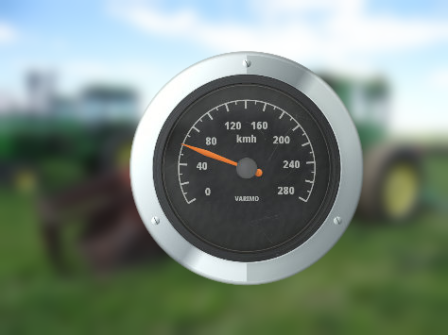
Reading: 60 km/h
